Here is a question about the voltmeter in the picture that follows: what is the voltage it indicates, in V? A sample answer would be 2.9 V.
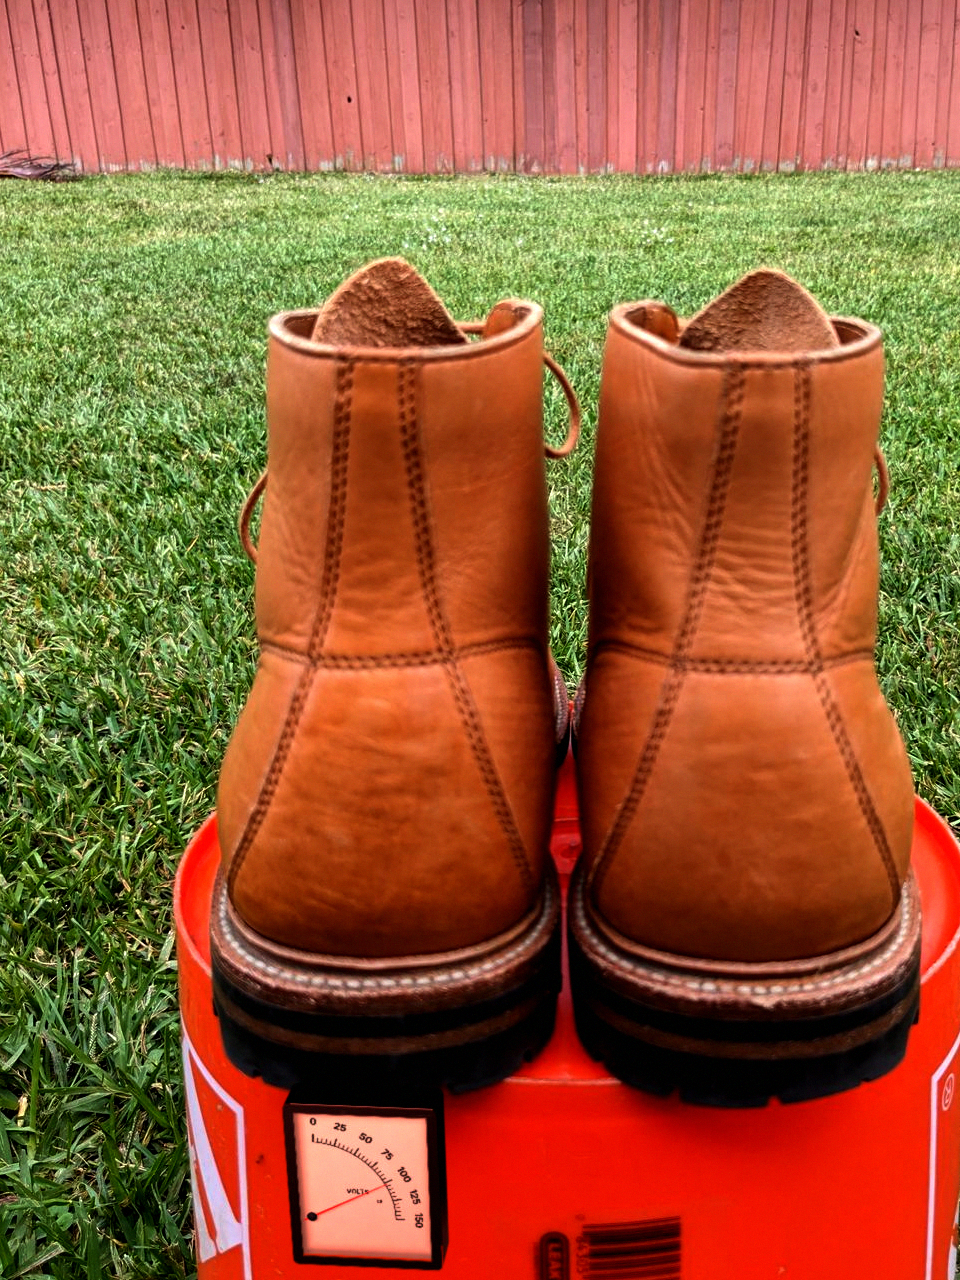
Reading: 100 V
